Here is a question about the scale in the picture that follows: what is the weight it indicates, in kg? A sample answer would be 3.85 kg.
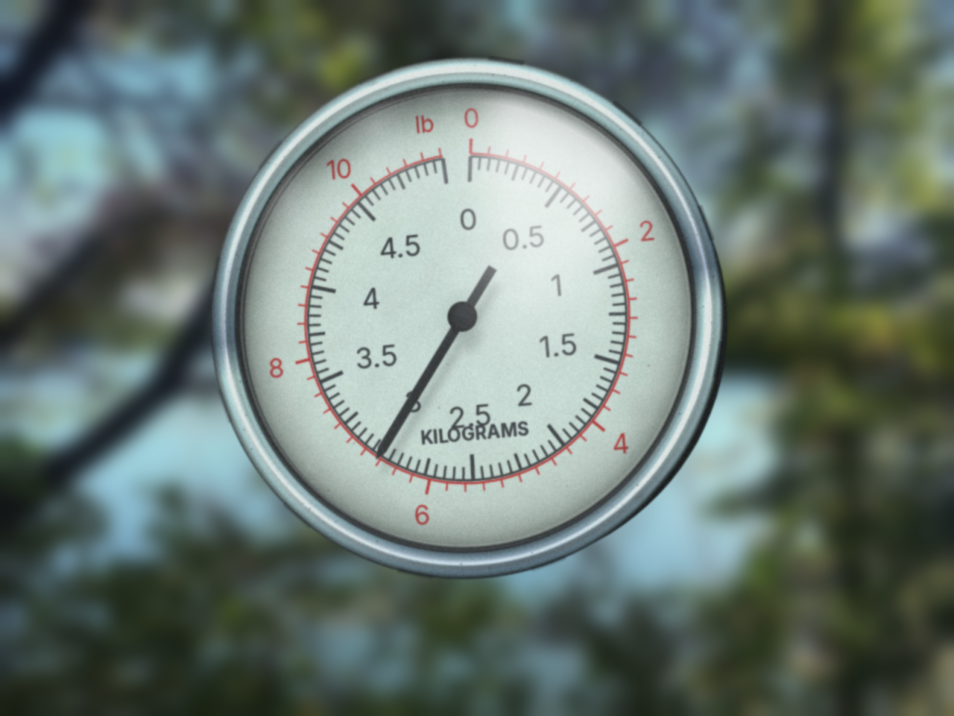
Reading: 3 kg
